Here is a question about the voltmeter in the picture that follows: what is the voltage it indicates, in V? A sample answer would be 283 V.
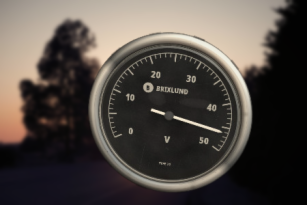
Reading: 46 V
